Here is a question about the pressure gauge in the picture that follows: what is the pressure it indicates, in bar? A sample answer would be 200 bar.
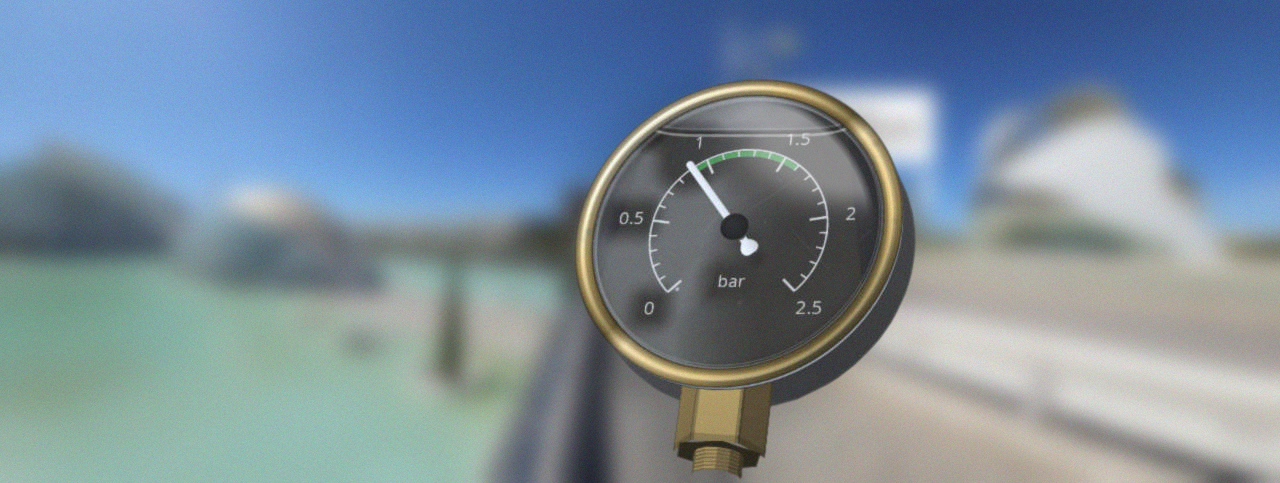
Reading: 0.9 bar
